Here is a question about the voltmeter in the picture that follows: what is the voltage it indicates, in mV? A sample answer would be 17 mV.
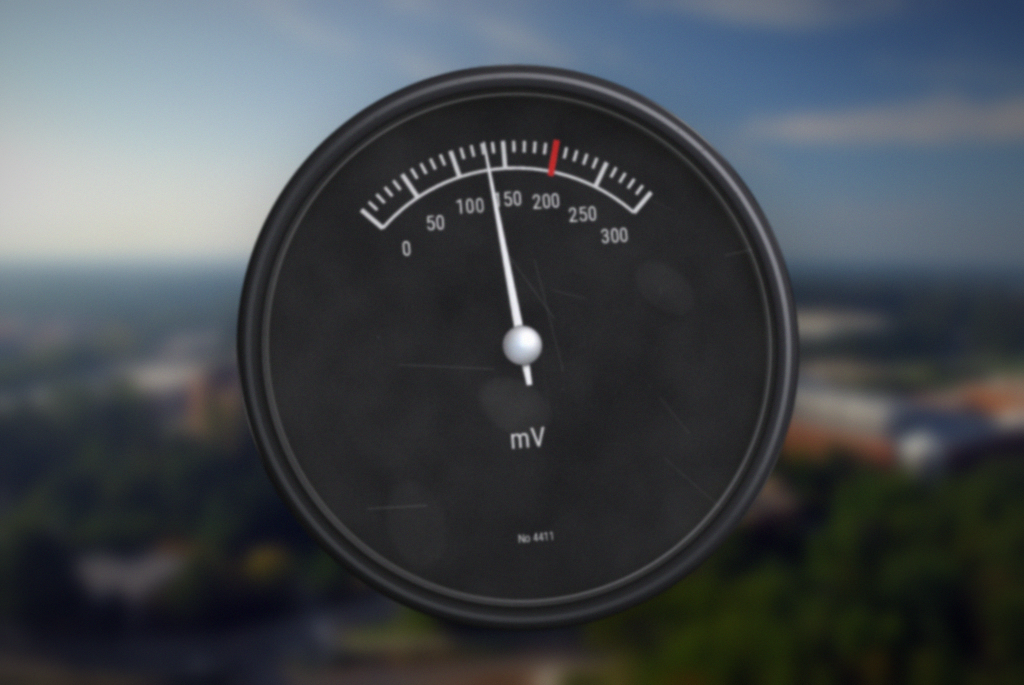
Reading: 130 mV
